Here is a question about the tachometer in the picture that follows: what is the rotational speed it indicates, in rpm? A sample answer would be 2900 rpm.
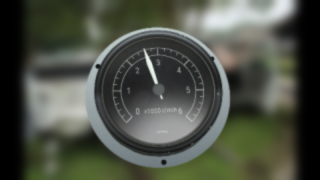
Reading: 2600 rpm
